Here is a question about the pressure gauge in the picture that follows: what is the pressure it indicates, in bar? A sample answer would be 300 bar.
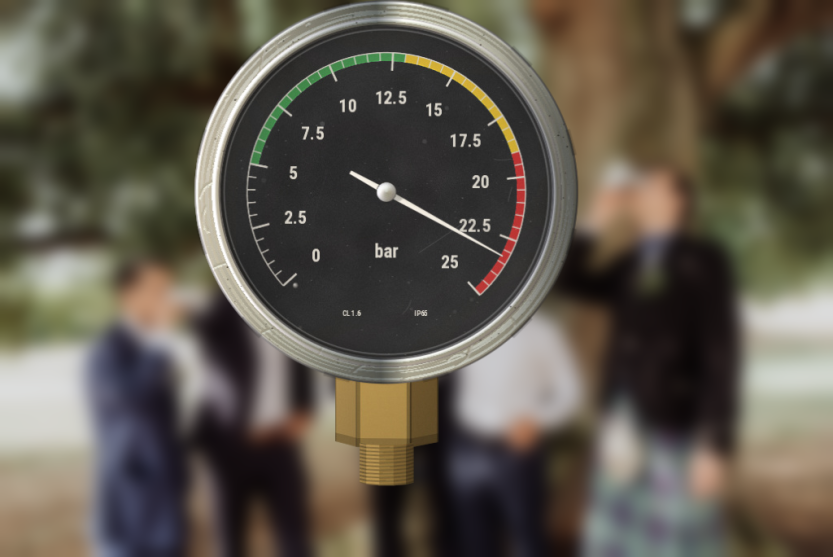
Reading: 23.25 bar
